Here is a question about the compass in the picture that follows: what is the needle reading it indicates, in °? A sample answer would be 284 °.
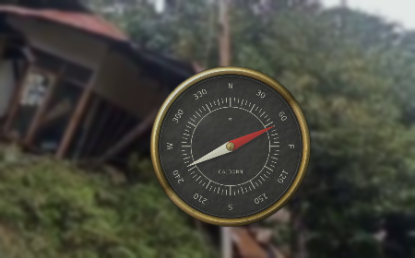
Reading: 65 °
